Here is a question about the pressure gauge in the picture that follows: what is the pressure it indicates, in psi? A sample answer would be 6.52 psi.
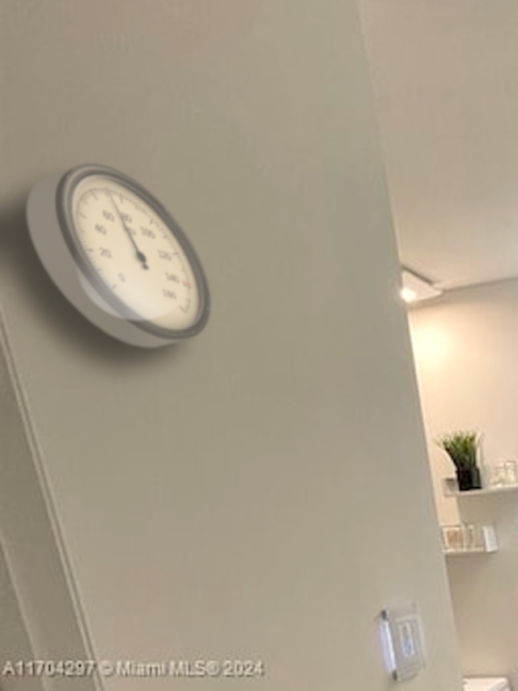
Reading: 70 psi
